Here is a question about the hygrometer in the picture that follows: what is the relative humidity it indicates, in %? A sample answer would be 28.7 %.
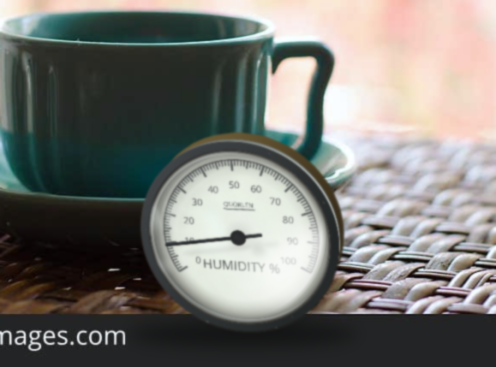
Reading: 10 %
